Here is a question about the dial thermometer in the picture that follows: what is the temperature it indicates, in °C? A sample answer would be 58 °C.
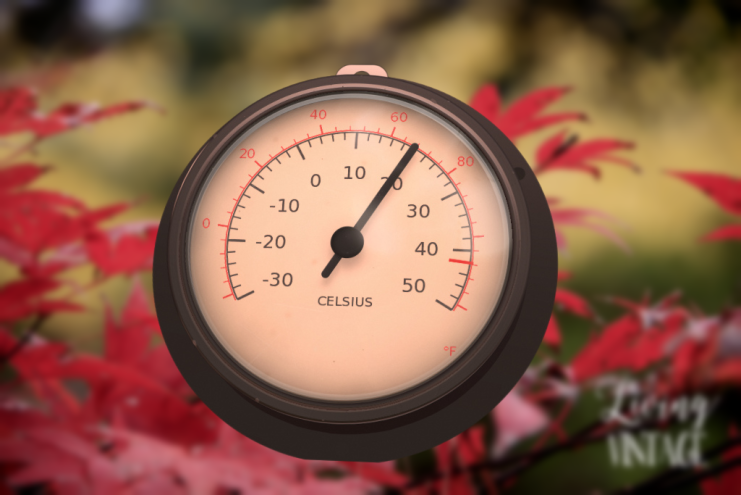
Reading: 20 °C
